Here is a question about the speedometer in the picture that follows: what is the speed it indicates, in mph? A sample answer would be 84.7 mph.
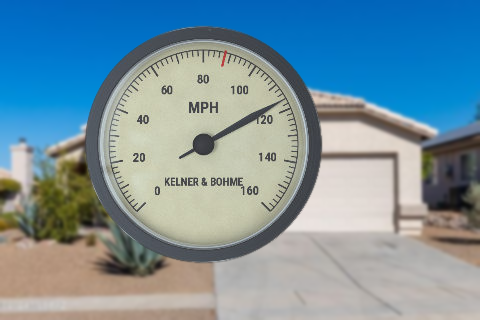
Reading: 116 mph
